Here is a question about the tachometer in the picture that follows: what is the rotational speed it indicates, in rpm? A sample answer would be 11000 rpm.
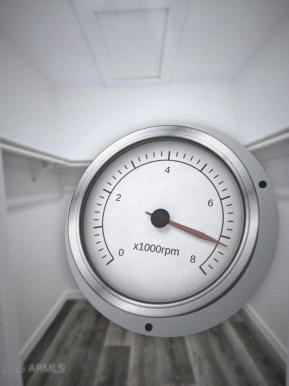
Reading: 7200 rpm
